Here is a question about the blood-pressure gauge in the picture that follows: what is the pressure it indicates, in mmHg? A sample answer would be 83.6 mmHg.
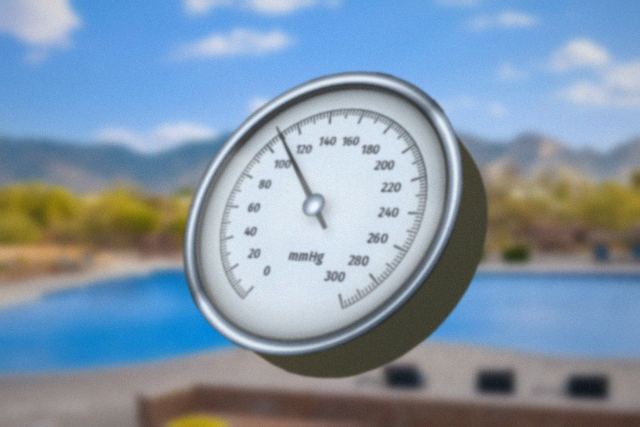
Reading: 110 mmHg
